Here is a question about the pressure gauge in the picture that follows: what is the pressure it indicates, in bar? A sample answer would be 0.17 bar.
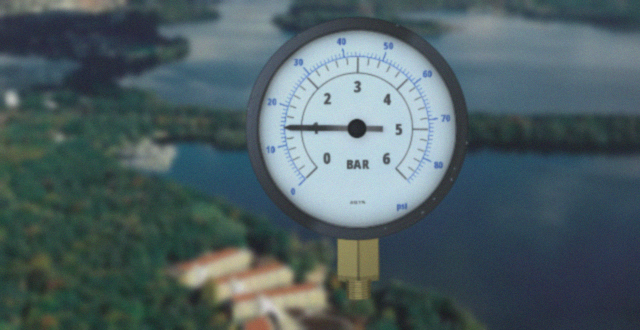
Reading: 1 bar
